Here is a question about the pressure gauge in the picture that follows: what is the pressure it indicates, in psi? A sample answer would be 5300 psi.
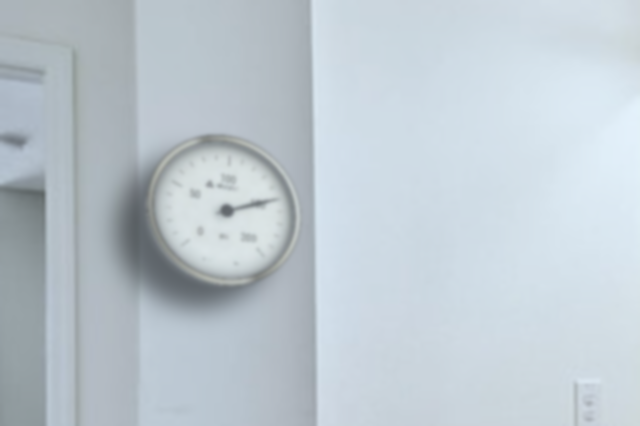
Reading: 150 psi
